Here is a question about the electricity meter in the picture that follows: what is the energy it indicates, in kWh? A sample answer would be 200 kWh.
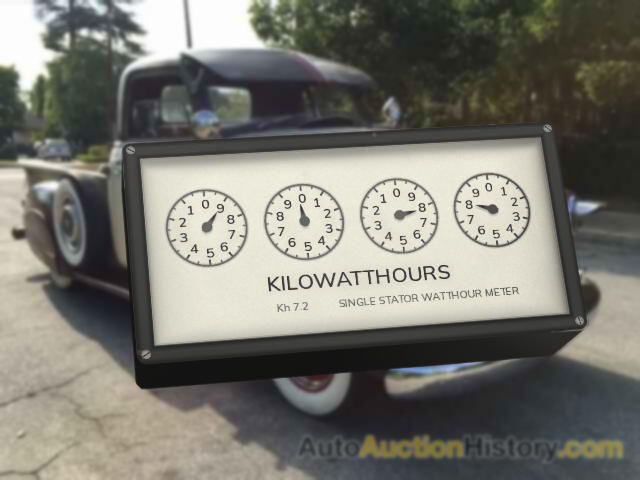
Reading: 8978 kWh
